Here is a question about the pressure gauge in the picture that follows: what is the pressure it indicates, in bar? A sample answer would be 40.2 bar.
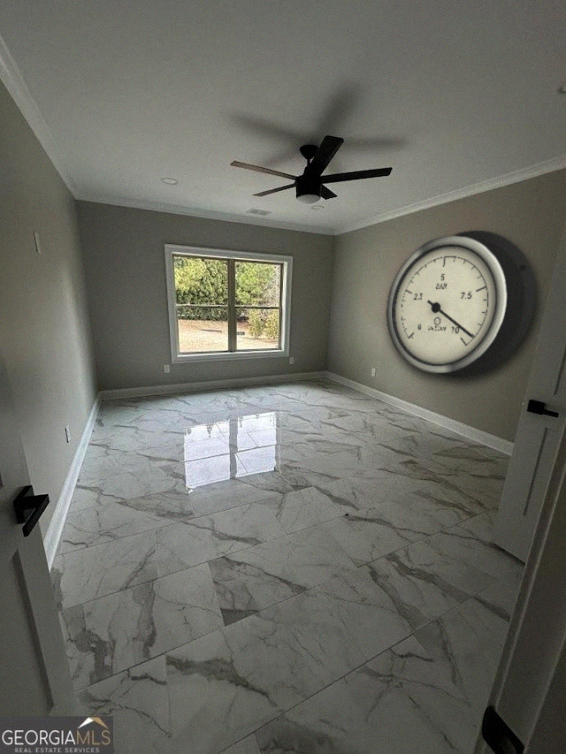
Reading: 9.5 bar
